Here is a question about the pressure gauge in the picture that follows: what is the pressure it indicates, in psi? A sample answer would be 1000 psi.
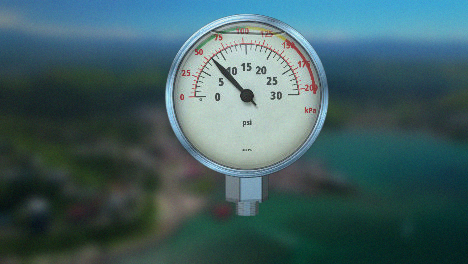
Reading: 8 psi
